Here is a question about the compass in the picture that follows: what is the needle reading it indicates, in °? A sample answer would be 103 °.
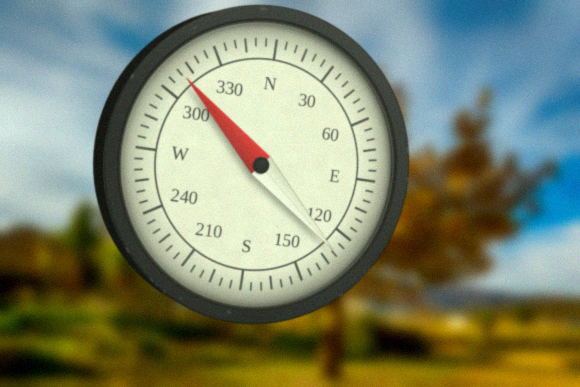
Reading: 310 °
